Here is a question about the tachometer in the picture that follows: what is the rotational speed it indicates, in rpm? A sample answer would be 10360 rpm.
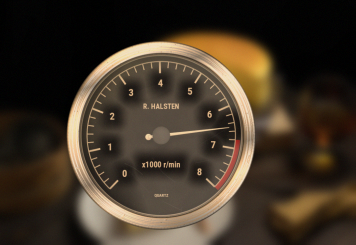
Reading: 6500 rpm
